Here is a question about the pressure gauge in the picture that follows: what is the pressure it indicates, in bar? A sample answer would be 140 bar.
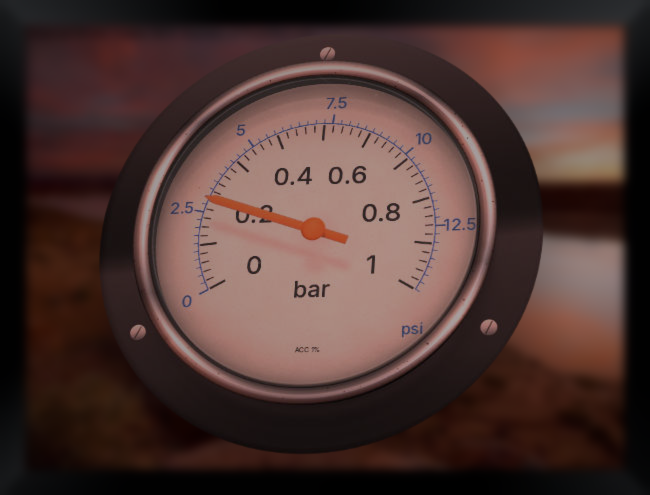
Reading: 0.2 bar
